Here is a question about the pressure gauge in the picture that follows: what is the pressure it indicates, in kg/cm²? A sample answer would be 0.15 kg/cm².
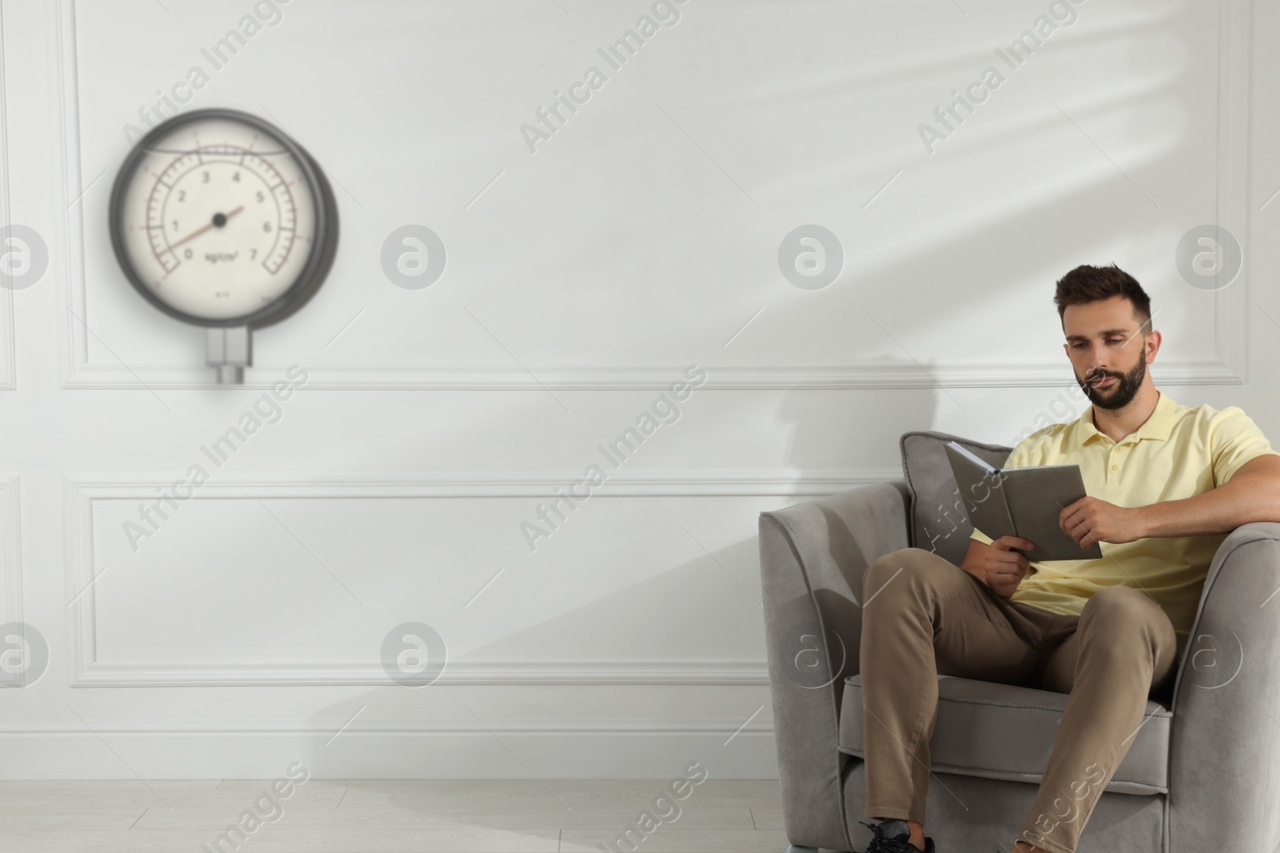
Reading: 0.4 kg/cm²
